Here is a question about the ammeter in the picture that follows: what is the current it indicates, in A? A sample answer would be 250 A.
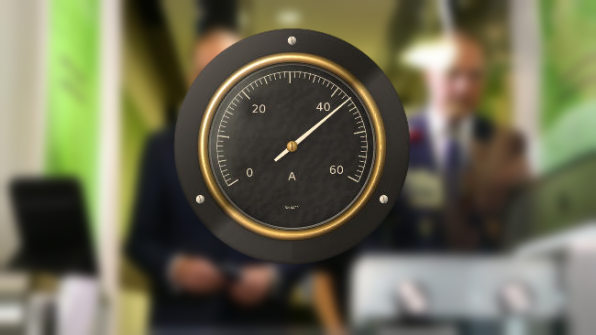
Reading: 43 A
